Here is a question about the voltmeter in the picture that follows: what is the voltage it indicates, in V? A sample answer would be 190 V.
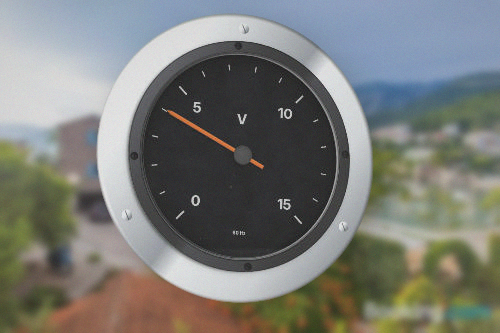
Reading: 4 V
